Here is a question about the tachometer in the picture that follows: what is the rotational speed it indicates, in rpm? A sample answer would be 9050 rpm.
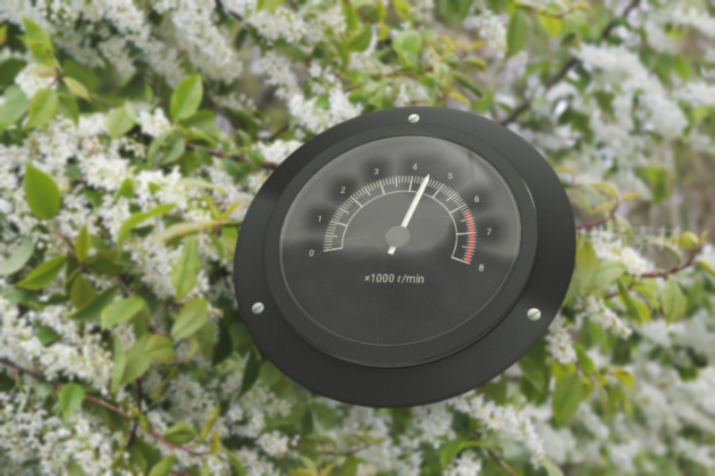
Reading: 4500 rpm
